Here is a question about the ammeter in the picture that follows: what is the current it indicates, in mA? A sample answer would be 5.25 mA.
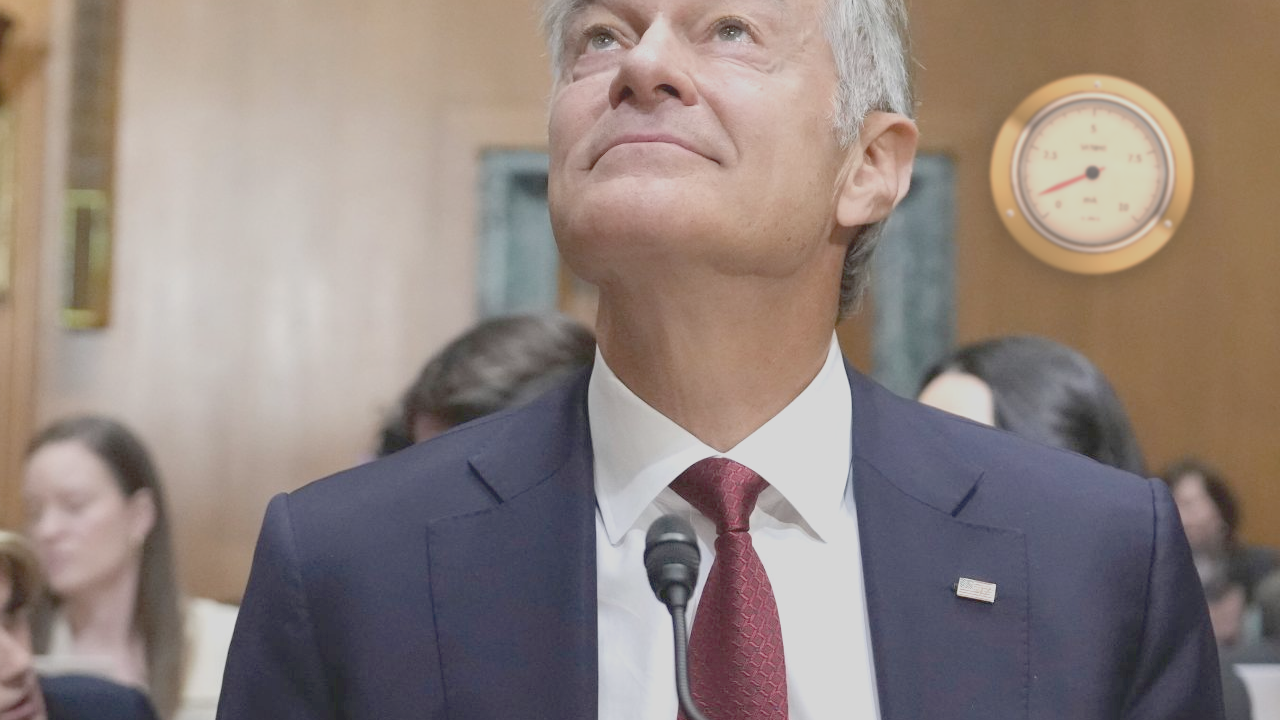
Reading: 0.75 mA
